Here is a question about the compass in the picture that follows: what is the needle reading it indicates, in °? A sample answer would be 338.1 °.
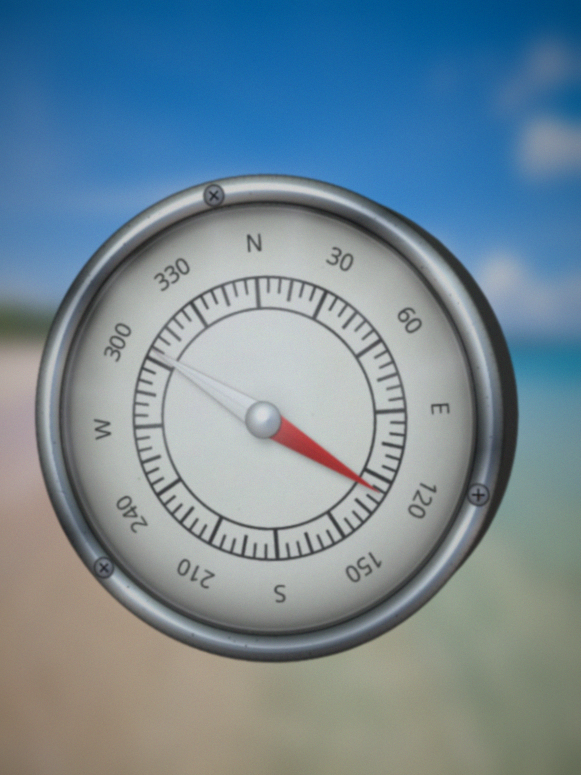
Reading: 125 °
